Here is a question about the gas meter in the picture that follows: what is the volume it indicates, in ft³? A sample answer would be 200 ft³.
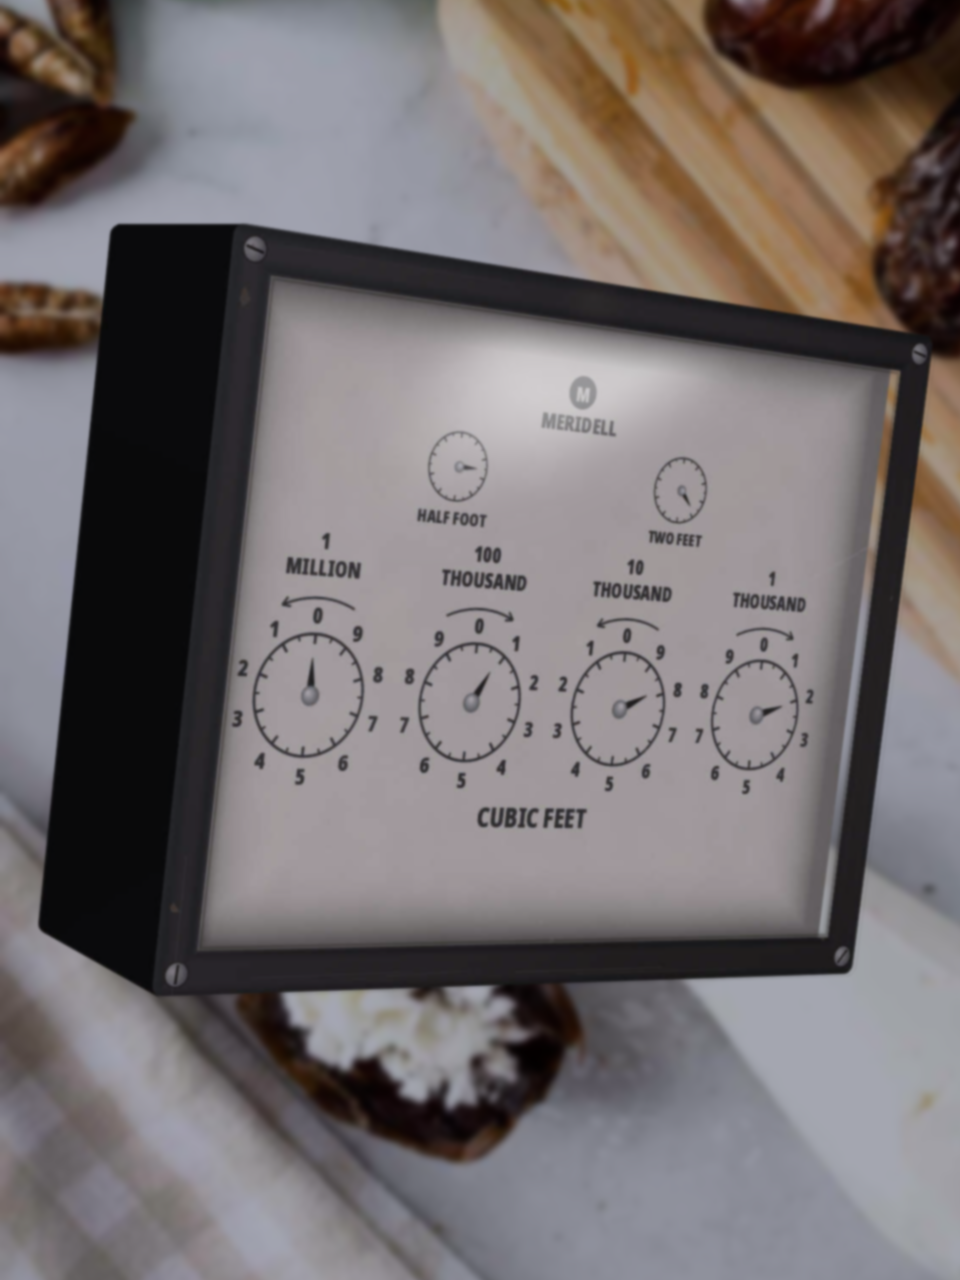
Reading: 8200 ft³
